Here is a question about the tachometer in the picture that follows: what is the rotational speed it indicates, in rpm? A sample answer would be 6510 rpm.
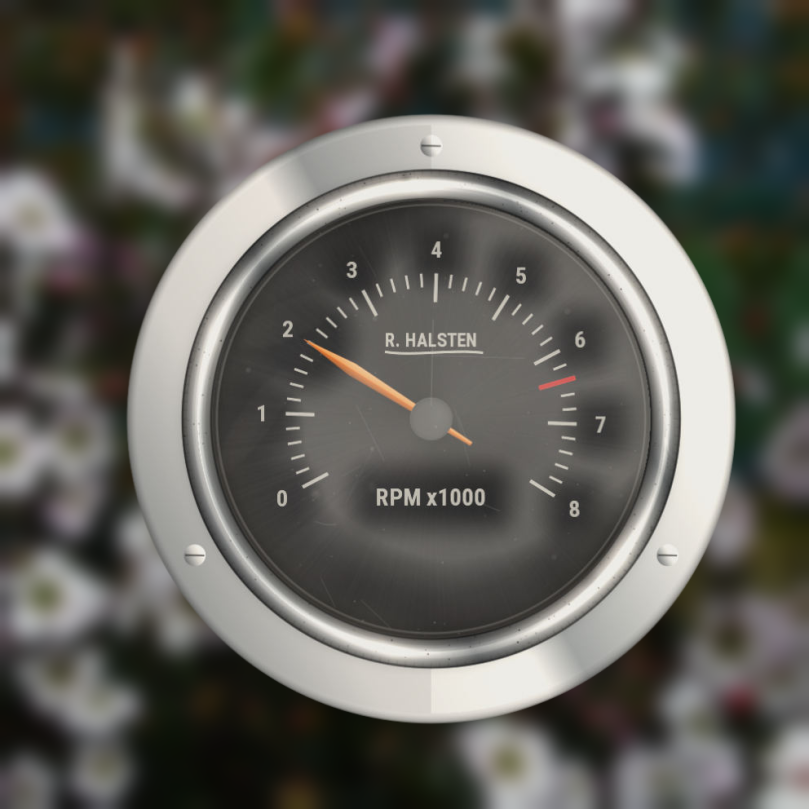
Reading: 2000 rpm
